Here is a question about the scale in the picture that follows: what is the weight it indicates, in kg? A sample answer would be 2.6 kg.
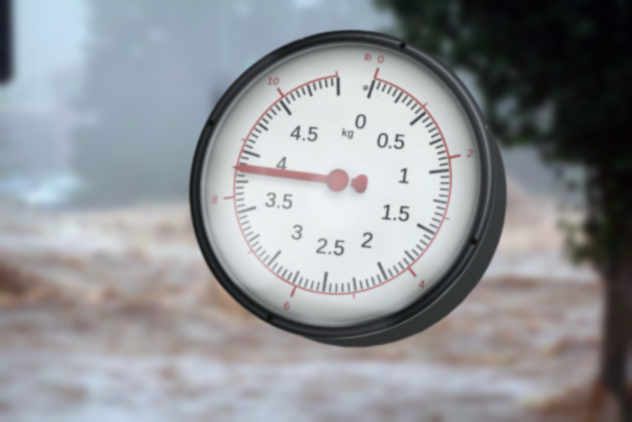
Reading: 3.85 kg
